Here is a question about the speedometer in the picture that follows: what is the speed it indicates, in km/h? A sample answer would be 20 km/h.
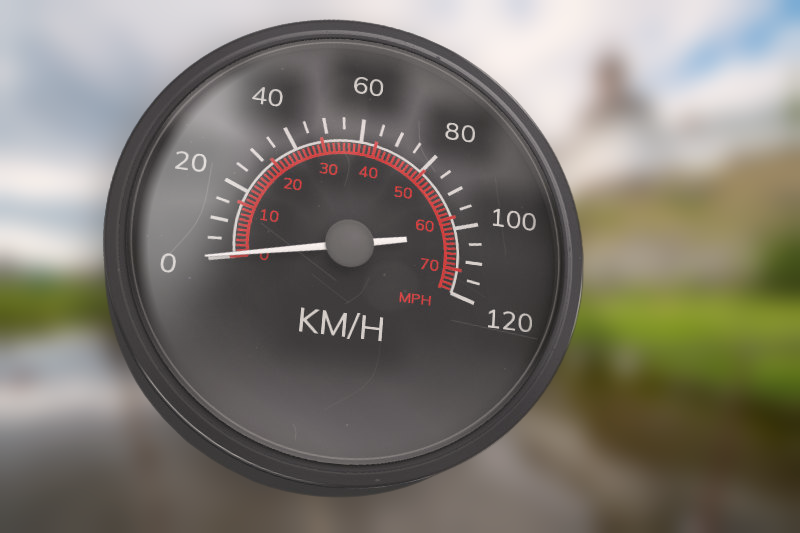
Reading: 0 km/h
